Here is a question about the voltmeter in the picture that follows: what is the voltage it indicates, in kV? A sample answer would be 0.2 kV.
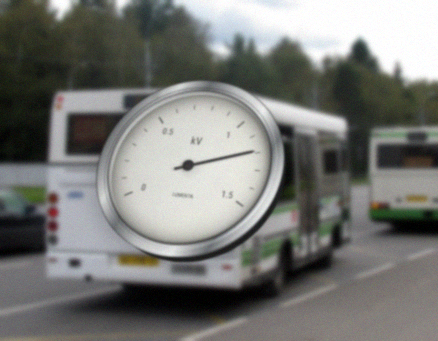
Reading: 1.2 kV
